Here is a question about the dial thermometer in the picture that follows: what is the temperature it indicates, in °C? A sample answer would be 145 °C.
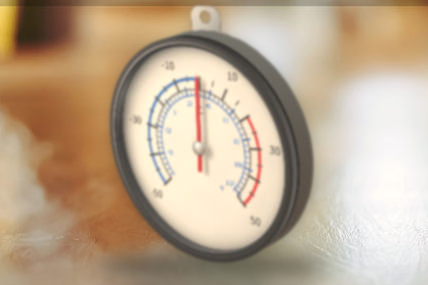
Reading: 0 °C
